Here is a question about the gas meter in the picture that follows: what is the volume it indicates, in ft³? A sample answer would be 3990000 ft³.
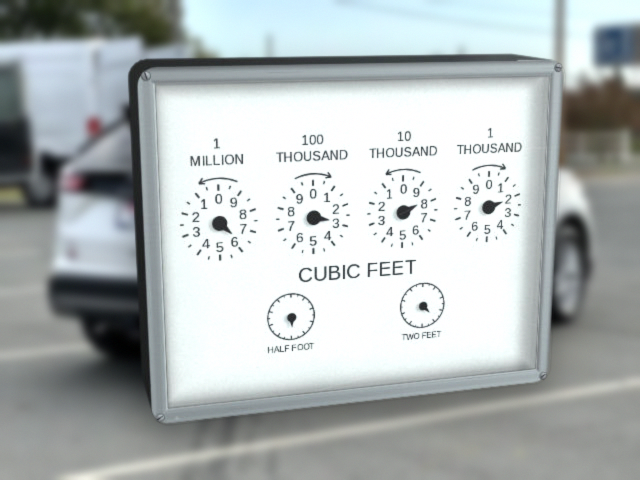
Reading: 628200 ft³
